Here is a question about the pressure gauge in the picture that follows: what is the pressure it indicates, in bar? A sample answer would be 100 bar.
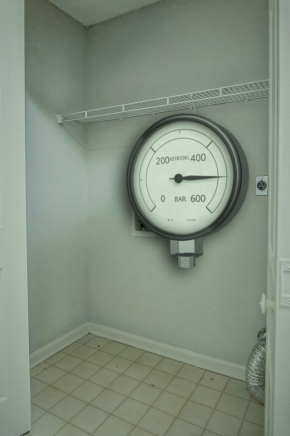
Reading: 500 bar
